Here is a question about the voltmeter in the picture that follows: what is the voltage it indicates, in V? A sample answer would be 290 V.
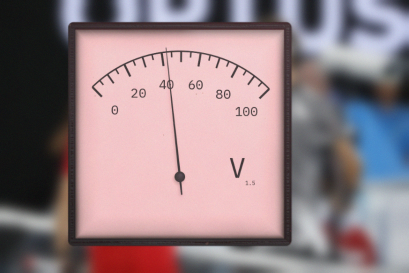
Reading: 42.5 V
